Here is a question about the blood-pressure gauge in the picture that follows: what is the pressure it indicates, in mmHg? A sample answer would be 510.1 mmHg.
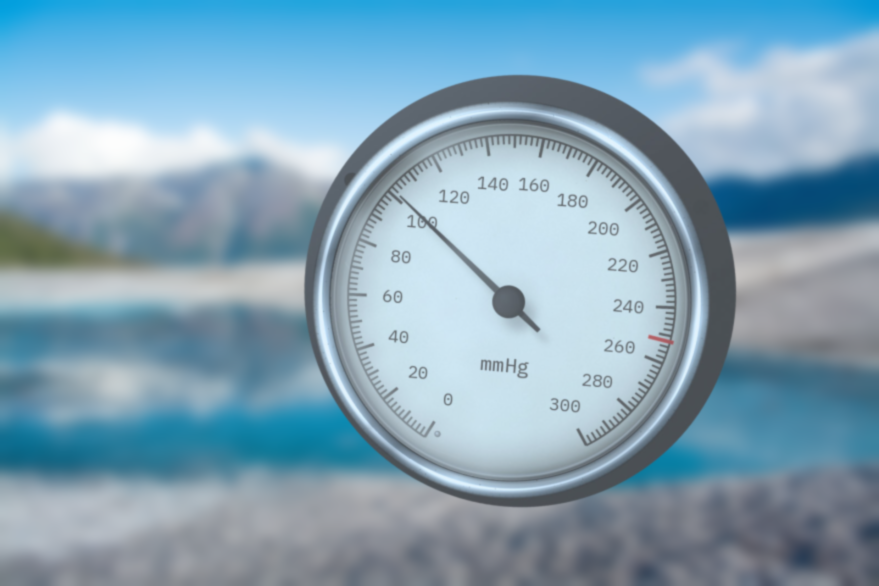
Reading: 102 mmHg
